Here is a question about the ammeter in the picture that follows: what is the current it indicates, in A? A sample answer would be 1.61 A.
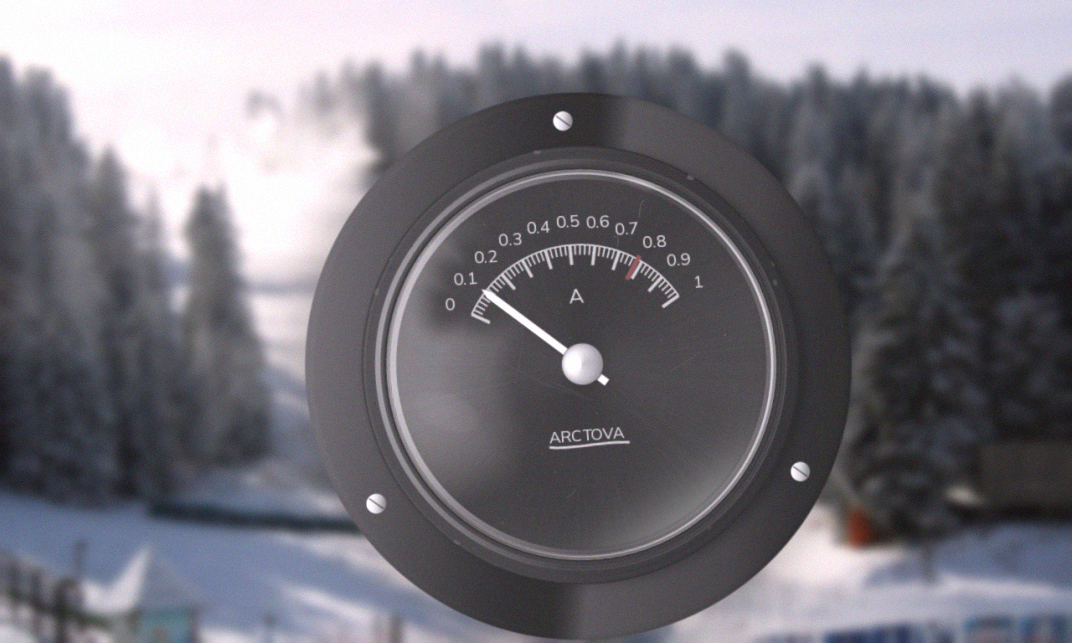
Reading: 0.1 A
